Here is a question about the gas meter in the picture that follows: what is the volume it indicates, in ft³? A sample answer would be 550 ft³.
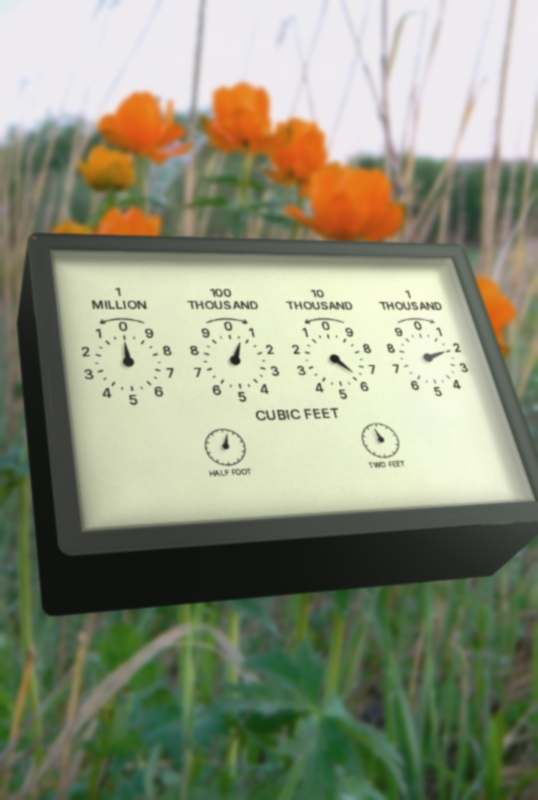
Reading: 6200 ft³
